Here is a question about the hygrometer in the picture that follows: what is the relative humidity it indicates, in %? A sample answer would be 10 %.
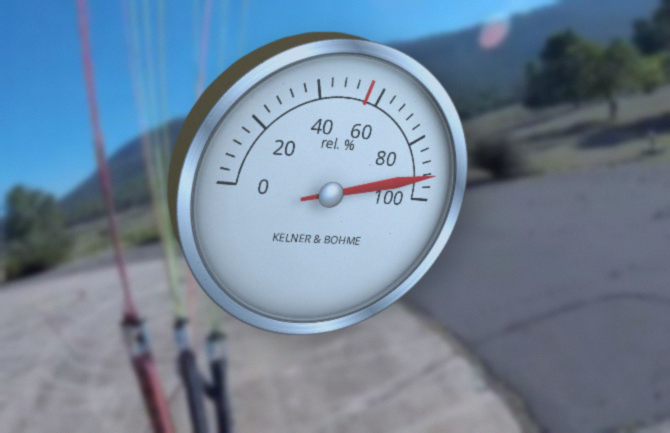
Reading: 92 %
